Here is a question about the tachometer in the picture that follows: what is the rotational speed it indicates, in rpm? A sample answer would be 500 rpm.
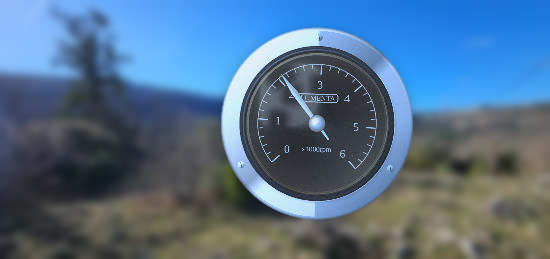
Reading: 2100 rpm
